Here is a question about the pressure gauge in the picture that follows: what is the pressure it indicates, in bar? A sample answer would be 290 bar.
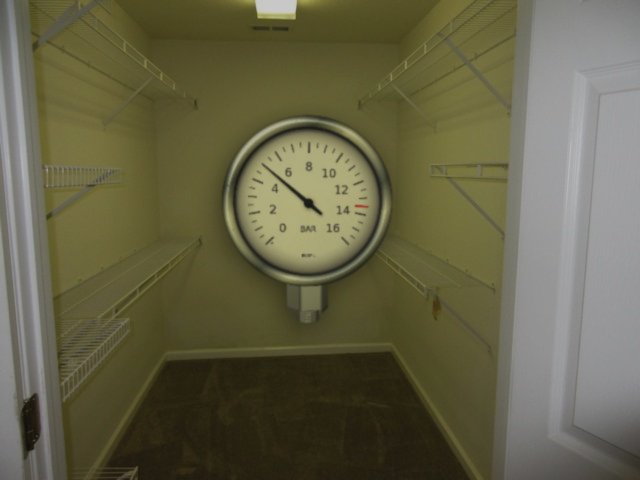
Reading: 5 bar
